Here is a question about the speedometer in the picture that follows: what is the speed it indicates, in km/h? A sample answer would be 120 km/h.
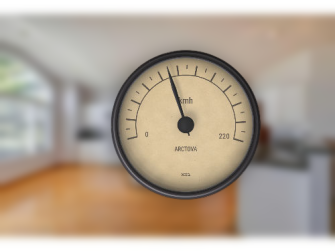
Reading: 90 km/h
